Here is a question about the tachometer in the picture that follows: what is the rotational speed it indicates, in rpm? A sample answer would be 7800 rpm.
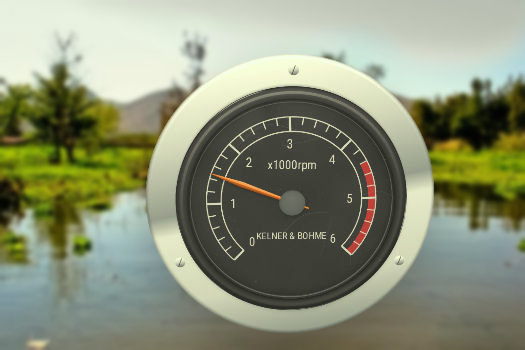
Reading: 1500 rpm
